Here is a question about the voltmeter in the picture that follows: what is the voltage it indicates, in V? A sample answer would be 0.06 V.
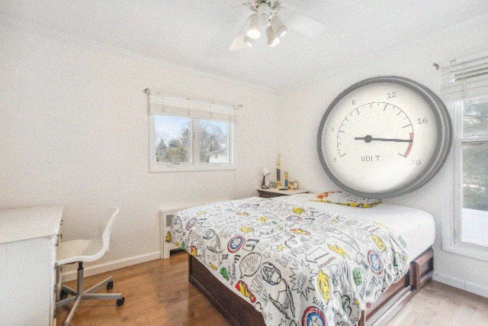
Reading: 18 V
